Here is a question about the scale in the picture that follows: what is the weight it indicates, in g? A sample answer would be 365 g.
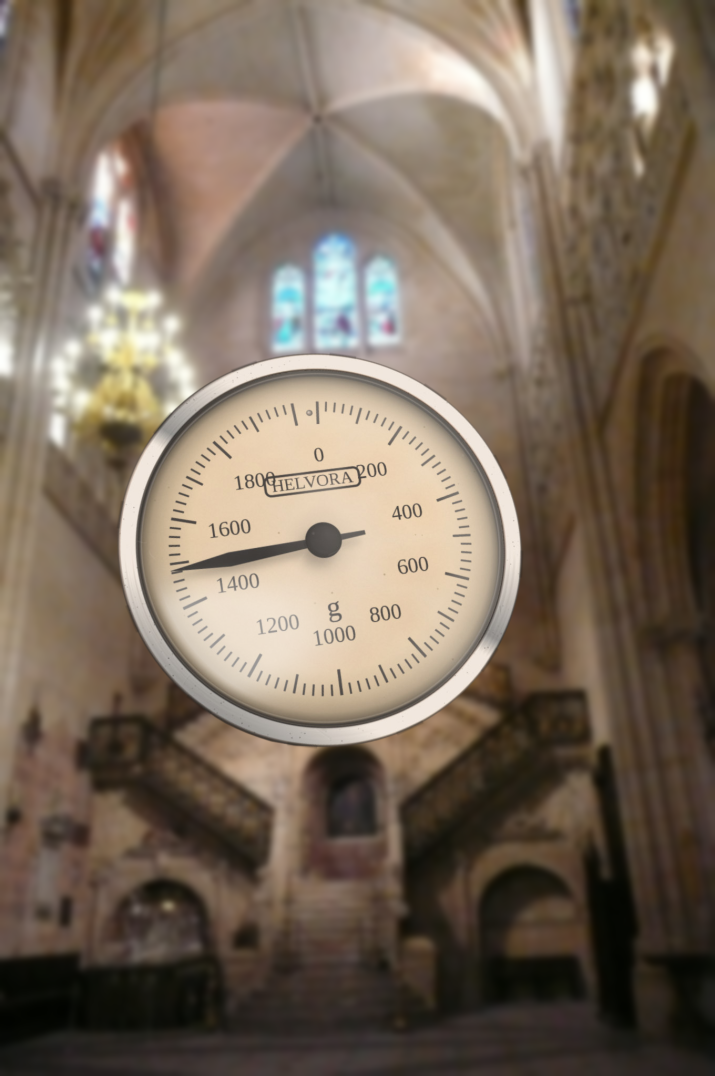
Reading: 1480 g
